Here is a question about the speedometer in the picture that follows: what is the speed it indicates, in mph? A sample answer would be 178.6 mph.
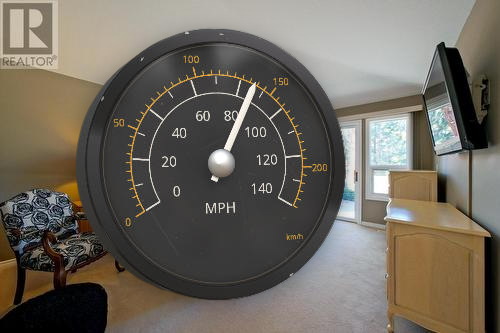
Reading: 85 mph
